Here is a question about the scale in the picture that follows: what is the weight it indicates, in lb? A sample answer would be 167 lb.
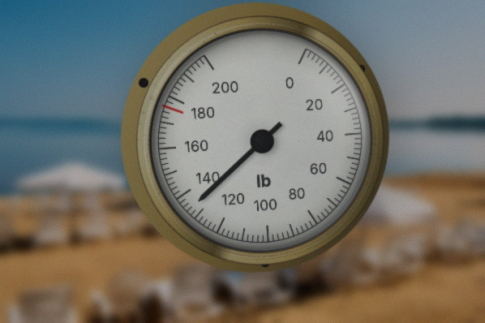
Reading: 134 lb
